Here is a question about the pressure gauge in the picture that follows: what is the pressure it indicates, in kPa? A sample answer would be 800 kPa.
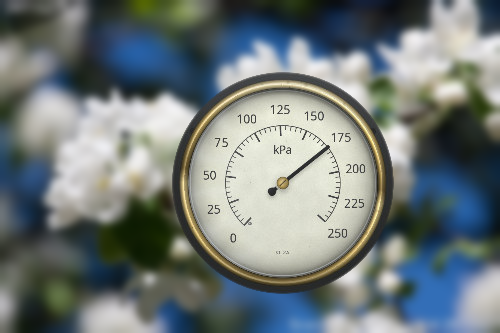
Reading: 175 kPa
